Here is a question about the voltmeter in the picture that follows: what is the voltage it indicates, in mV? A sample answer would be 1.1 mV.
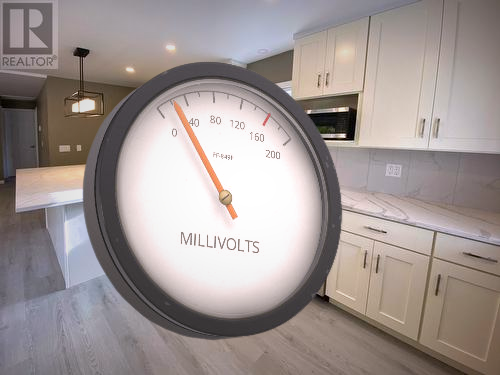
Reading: 20 mV
